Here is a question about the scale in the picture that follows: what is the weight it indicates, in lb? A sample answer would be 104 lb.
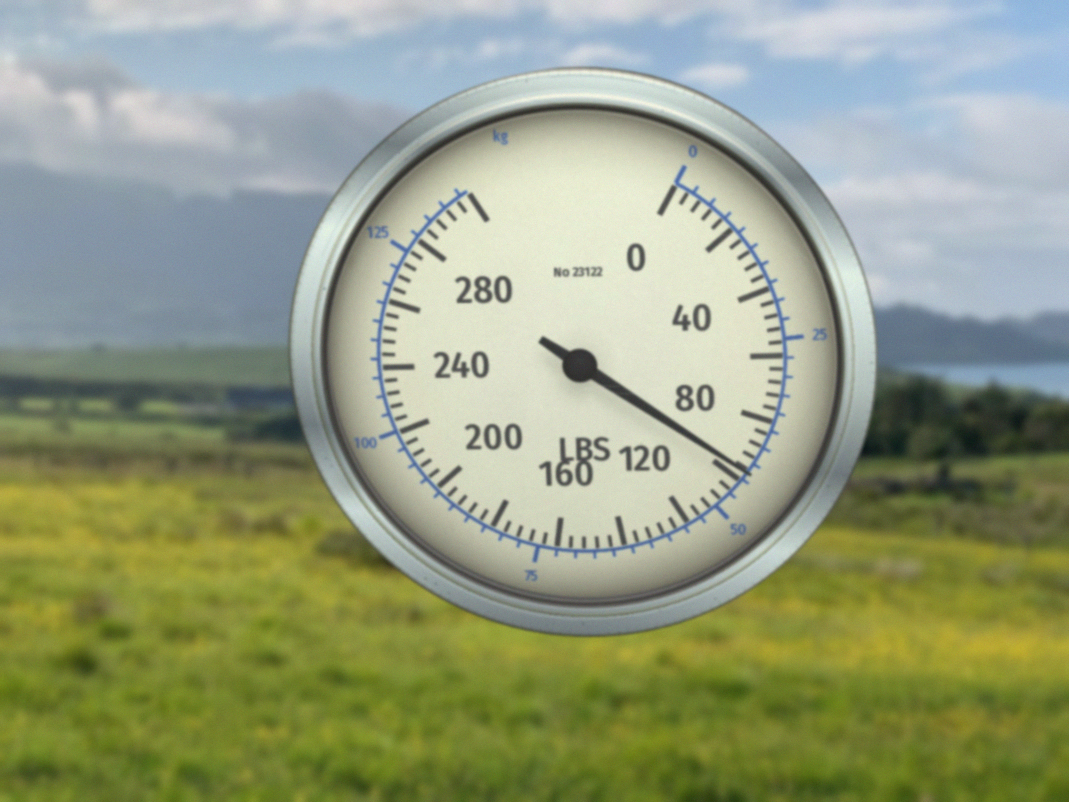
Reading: 96 lb
